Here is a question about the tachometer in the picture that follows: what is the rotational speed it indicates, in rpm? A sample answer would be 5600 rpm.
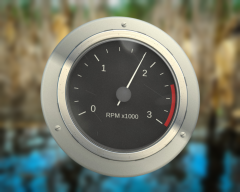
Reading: 1800 rpm
